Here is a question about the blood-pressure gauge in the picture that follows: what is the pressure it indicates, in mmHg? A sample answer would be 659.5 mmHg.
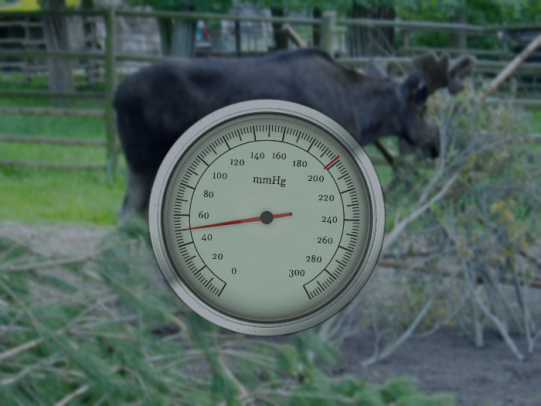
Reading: 50 mmHg
